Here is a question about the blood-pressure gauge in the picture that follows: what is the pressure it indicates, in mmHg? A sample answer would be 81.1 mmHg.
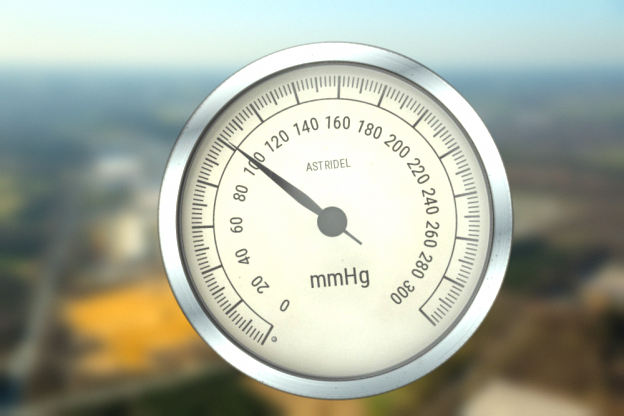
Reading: 102 mmHg
